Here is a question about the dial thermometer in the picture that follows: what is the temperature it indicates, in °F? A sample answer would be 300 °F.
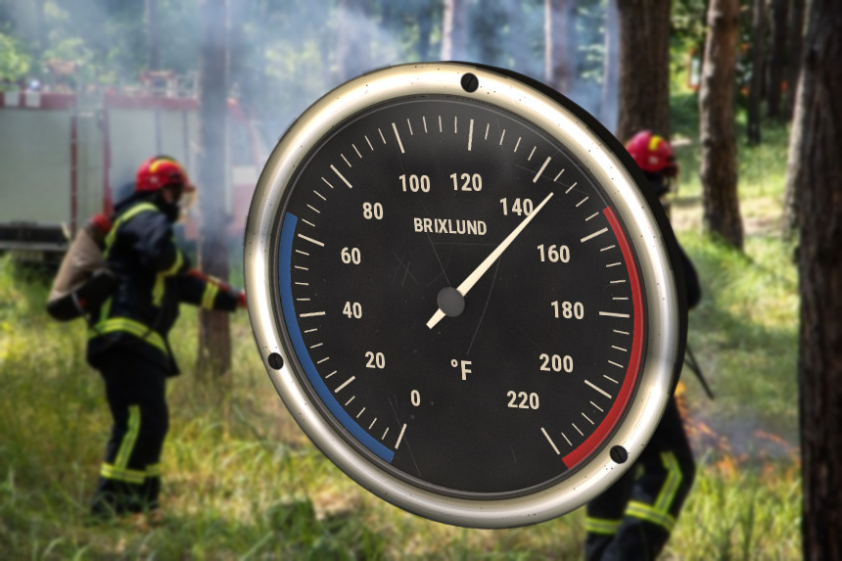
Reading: 146 °F
